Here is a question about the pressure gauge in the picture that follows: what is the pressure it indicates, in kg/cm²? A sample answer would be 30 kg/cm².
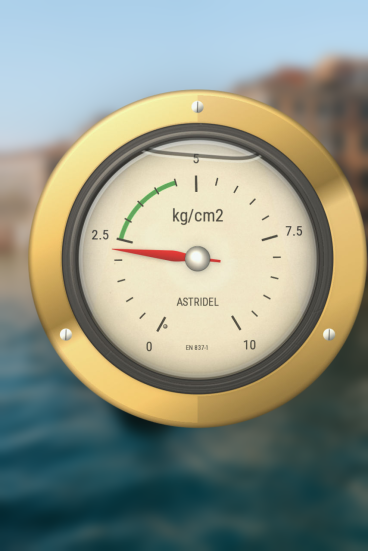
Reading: 2.25 kg/cm²
